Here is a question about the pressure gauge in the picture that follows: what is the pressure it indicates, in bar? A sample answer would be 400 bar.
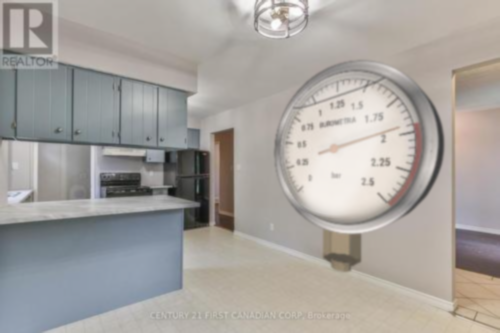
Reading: 1.95 bar
